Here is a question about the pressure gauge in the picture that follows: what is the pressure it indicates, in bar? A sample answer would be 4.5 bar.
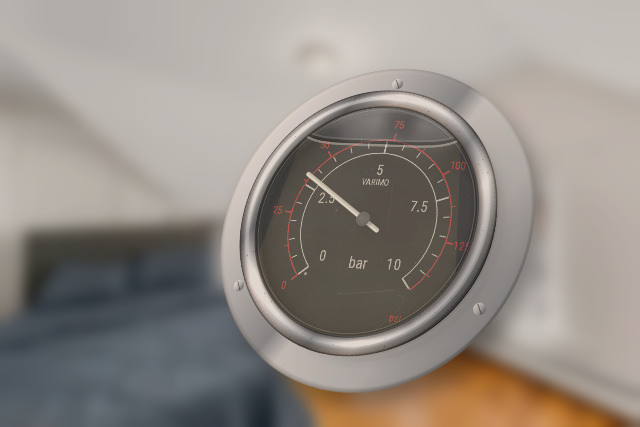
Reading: 2.75 bar
